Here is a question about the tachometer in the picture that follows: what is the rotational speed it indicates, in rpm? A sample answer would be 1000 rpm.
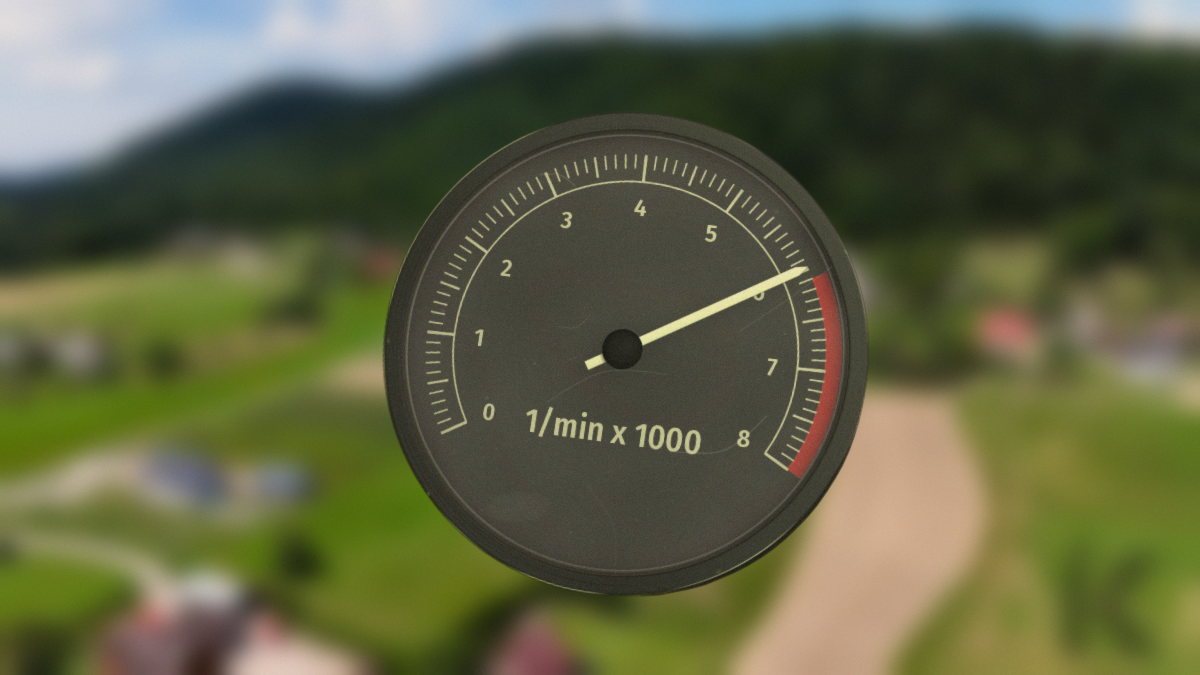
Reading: 6000 rpm
